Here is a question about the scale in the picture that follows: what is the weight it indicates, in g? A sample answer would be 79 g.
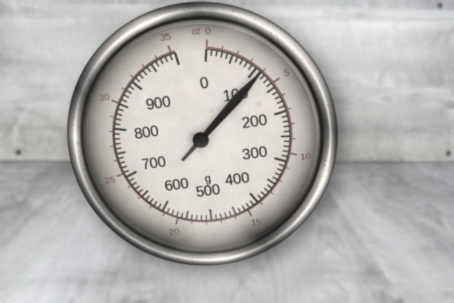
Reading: 110 g
